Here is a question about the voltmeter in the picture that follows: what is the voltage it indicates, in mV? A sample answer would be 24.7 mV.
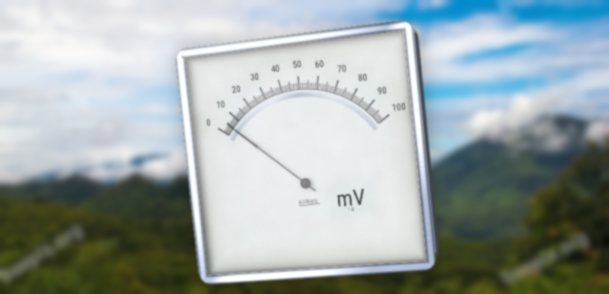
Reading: 5 mV
